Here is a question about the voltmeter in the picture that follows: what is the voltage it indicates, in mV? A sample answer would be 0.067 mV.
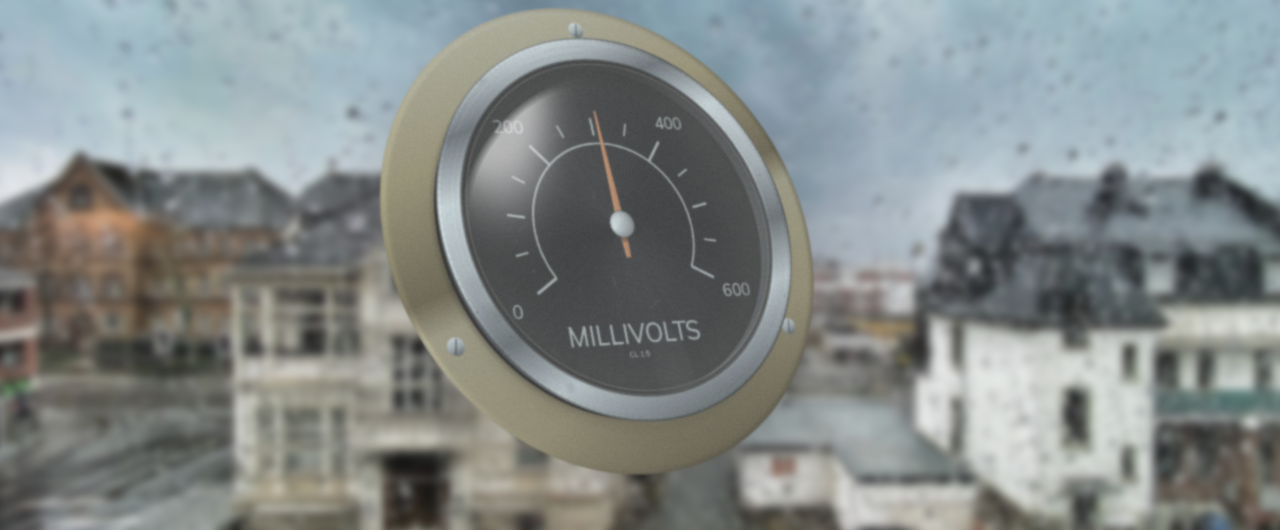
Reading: 300 mV
